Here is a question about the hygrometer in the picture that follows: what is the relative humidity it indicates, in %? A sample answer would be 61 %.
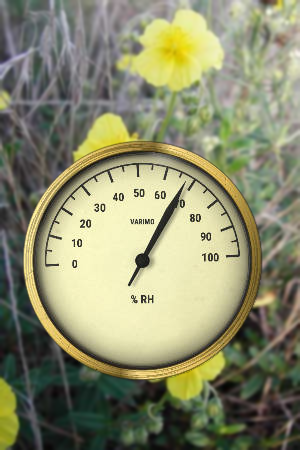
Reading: 67.5 %
